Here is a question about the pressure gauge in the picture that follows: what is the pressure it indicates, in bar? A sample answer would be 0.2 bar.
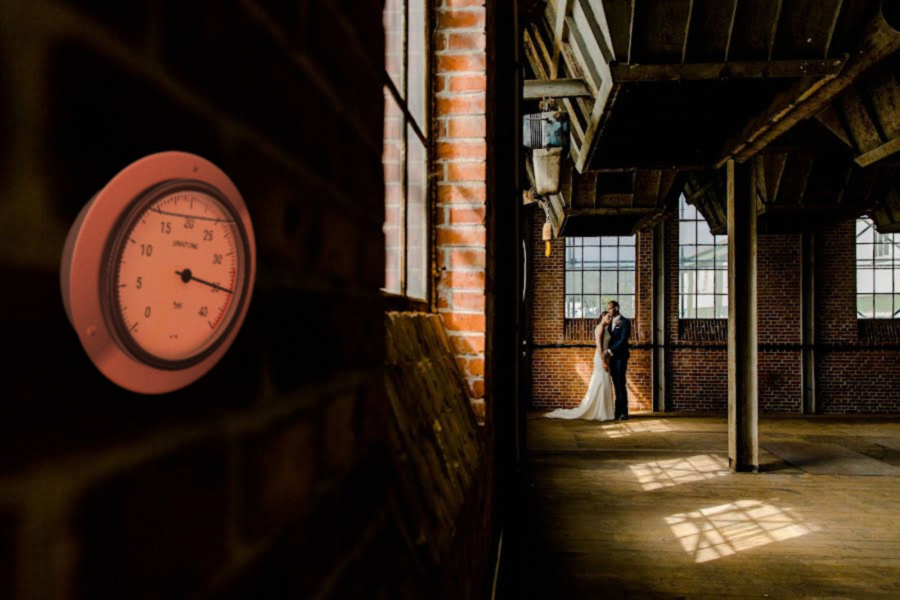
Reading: 35 bar
